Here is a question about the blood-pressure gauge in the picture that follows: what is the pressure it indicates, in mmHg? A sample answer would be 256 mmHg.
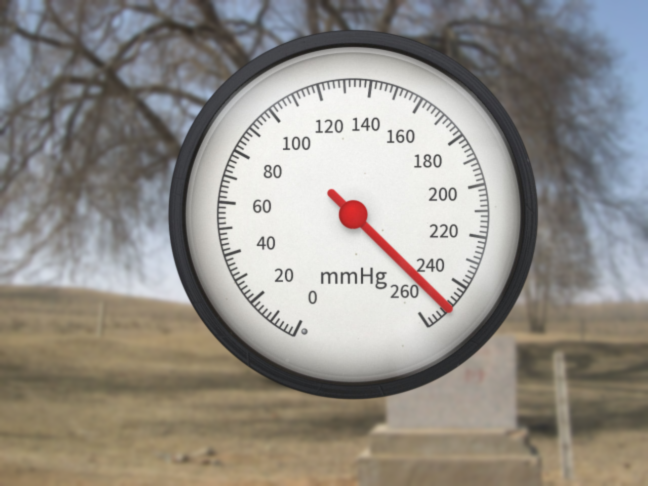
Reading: 250 mmHg
